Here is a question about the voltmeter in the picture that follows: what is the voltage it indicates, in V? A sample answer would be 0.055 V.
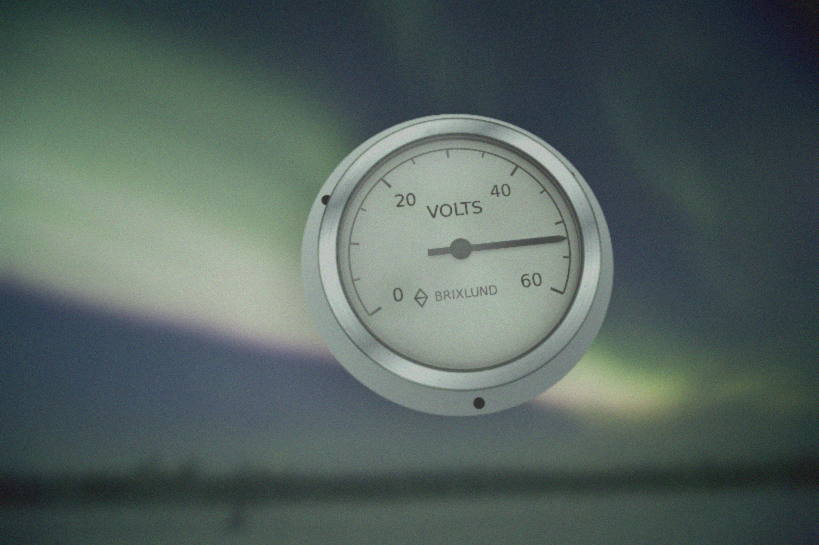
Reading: 52.5 V
